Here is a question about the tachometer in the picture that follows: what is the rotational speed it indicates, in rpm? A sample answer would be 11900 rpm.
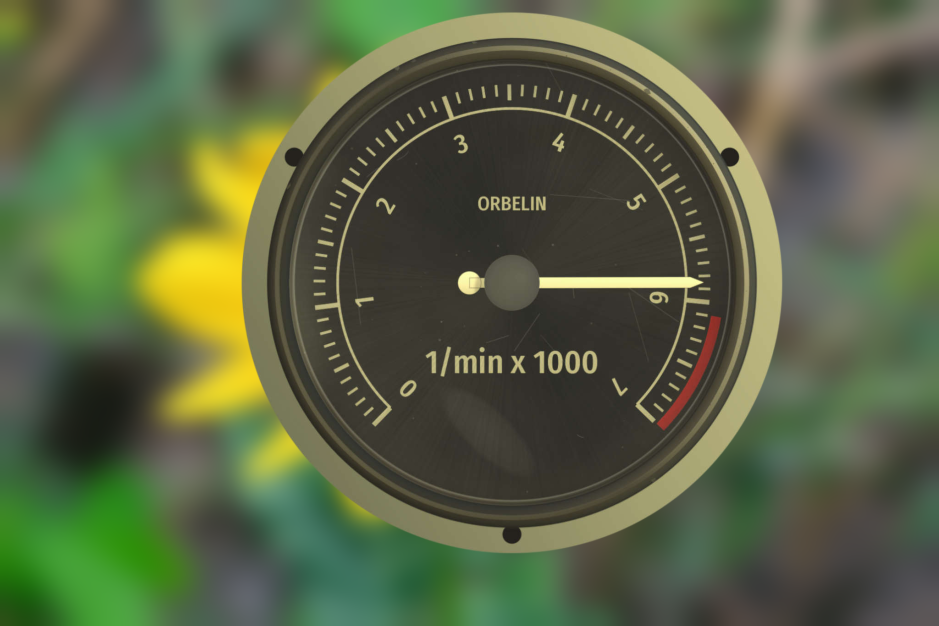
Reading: 5850 rpm
